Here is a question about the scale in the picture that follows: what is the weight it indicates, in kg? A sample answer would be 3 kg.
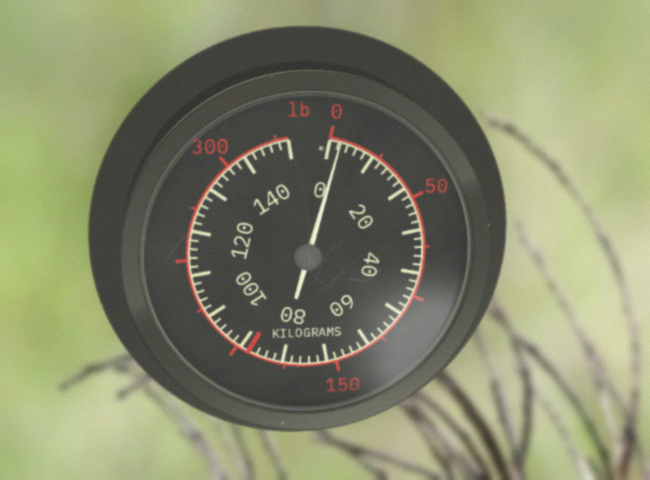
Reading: 2 kg
